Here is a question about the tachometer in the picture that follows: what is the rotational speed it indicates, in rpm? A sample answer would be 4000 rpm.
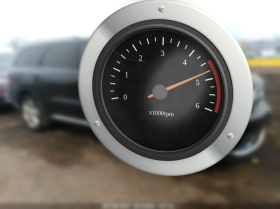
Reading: 4750 rpm
